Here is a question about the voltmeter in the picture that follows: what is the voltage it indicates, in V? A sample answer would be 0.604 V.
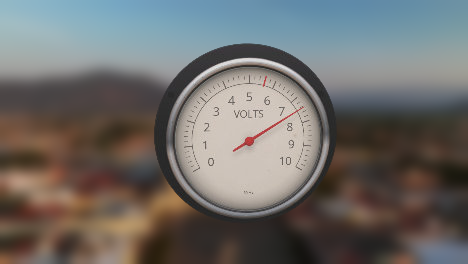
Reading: 7.4 V
